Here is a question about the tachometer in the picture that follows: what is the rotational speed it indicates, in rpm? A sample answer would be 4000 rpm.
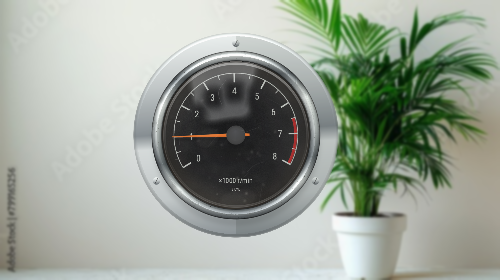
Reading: 1000 rpm
